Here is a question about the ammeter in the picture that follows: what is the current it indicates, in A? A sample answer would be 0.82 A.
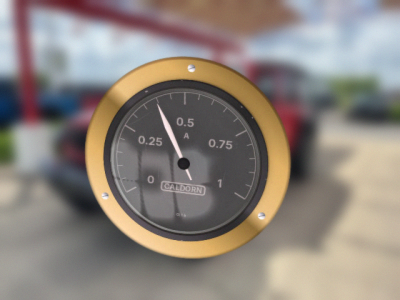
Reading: 0.4 A
